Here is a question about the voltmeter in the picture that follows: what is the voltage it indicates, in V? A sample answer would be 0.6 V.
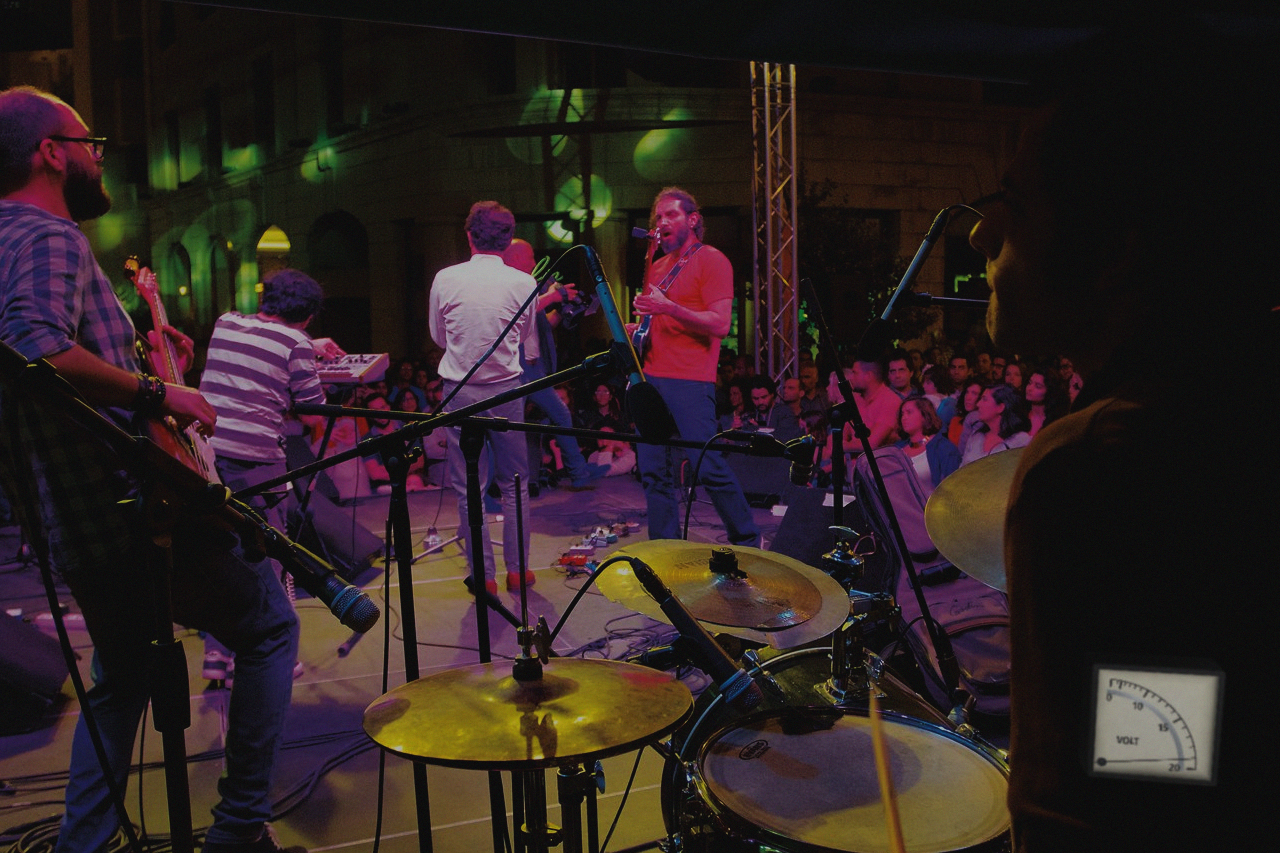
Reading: 19 V
